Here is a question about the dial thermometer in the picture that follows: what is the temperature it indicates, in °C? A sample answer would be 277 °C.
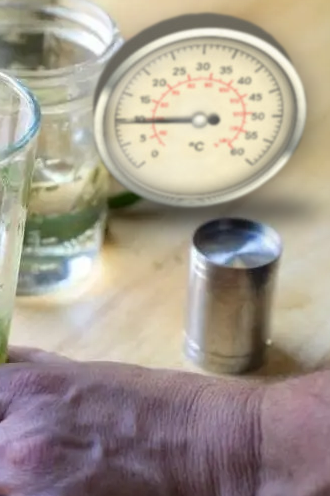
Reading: 10 °C
